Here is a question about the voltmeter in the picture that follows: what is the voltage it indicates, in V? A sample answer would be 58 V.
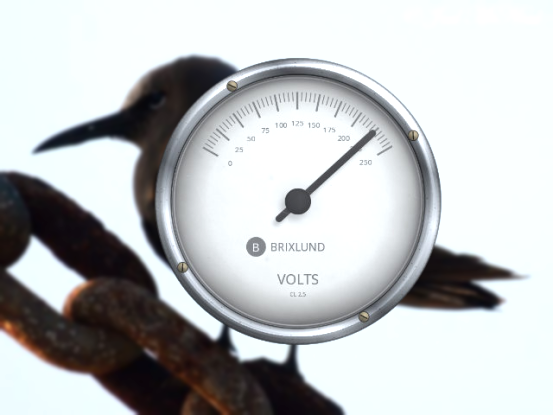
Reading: 225 V
